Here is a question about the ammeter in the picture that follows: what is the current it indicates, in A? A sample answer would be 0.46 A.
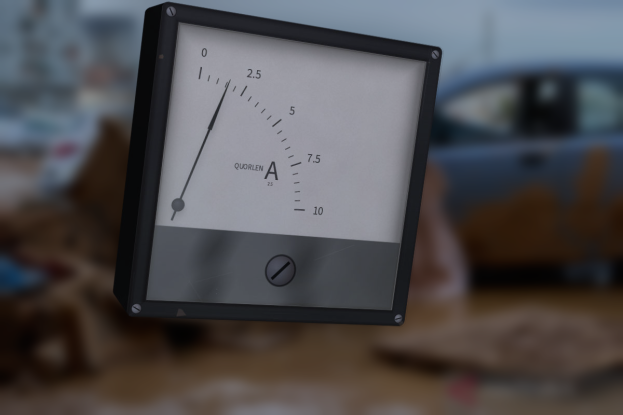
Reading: 1.5 A
